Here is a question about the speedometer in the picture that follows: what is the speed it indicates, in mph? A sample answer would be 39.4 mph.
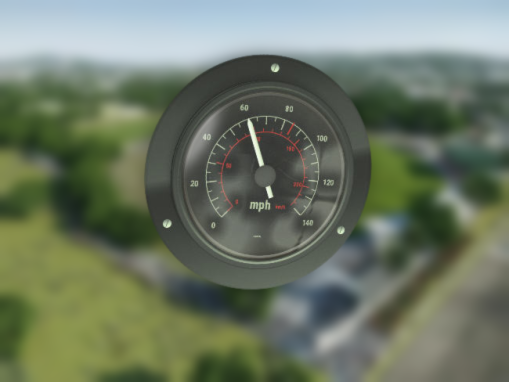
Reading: 60 mph
